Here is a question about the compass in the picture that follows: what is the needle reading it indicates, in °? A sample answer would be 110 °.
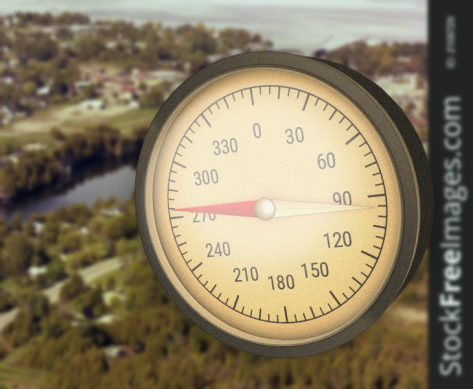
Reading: 275 °
